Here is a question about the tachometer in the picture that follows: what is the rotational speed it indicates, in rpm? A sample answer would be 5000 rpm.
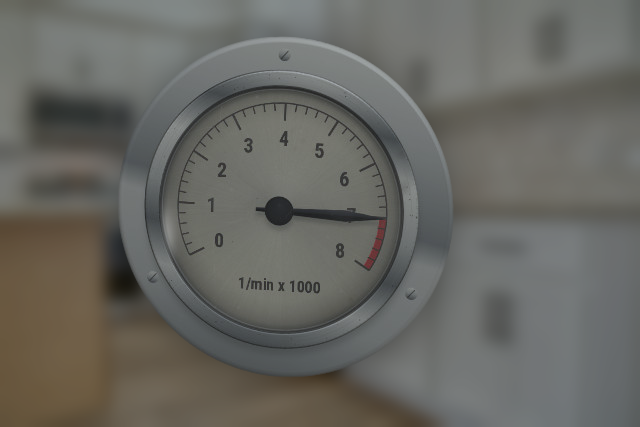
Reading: 7000 rpm
